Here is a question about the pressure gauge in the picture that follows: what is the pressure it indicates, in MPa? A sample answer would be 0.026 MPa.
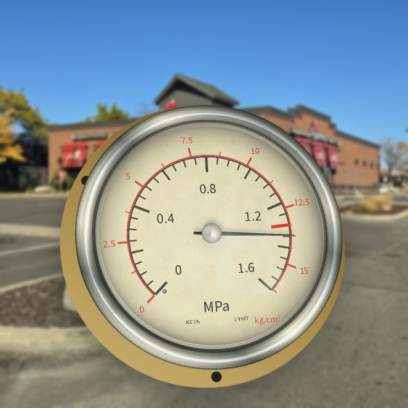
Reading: 1.35 MPa
